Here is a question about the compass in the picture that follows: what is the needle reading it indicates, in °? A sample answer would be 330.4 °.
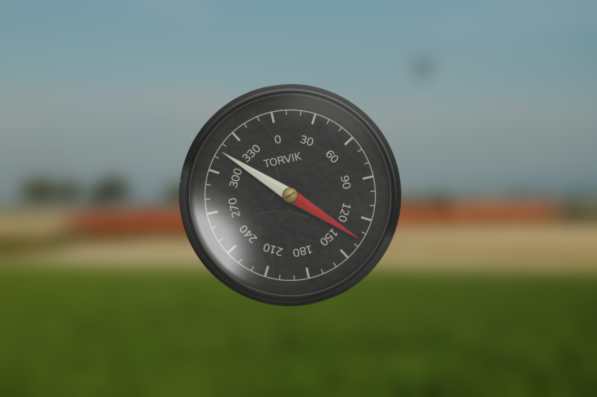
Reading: 135 °
